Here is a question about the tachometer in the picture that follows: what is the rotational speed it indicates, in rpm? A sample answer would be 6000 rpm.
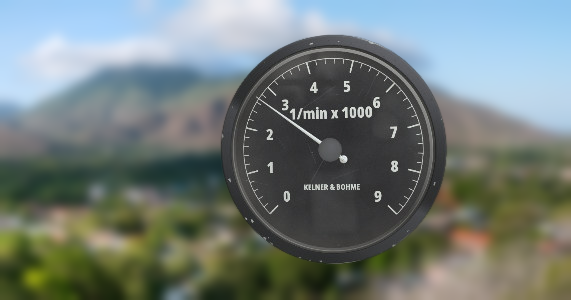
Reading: 2700 rpm
